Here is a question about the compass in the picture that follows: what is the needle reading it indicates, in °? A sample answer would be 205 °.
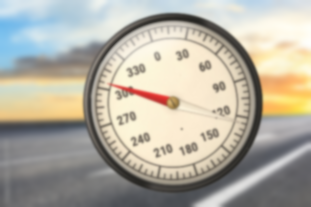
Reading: 305 °
